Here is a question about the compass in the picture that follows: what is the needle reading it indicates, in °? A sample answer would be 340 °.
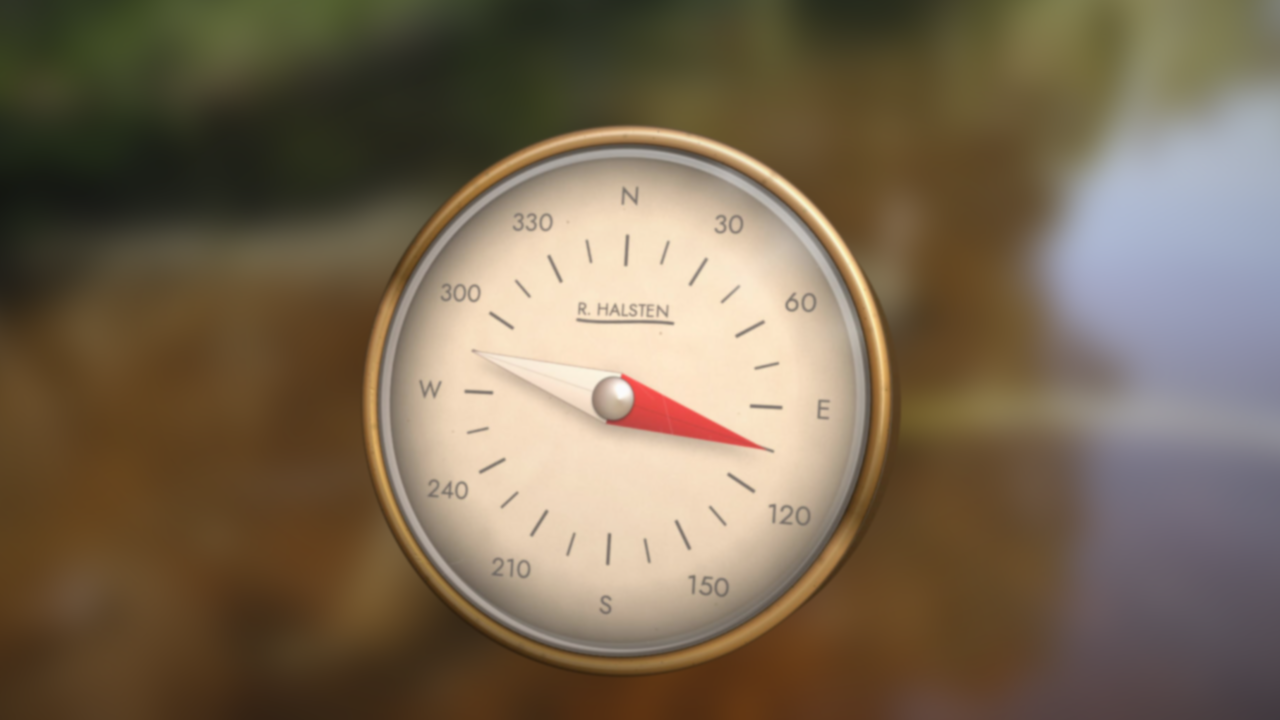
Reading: 105 °
